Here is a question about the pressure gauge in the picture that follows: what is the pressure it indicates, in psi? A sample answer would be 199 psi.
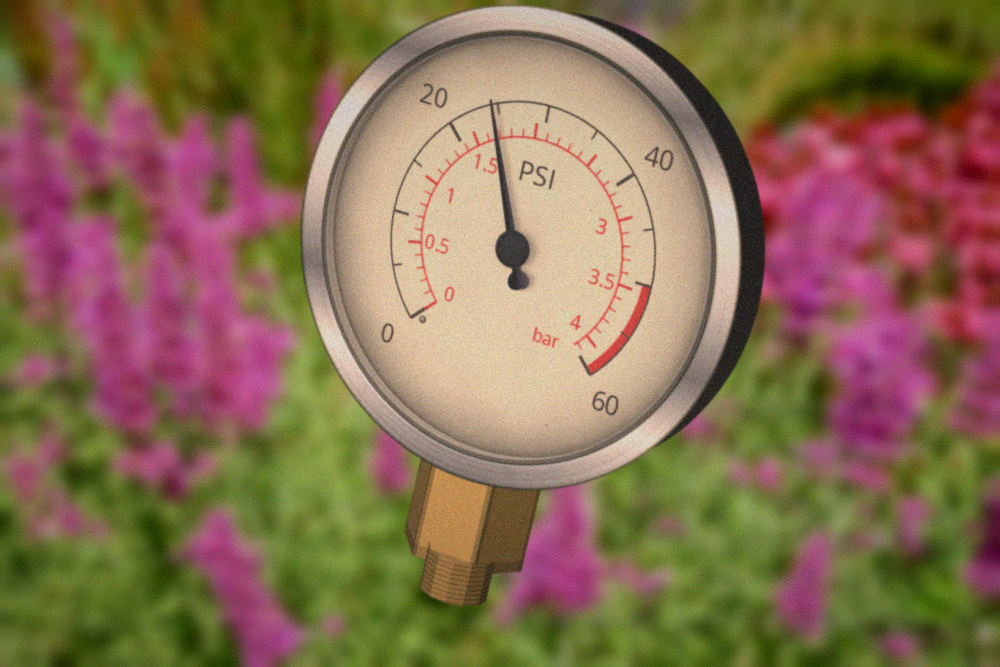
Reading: 25 psi
